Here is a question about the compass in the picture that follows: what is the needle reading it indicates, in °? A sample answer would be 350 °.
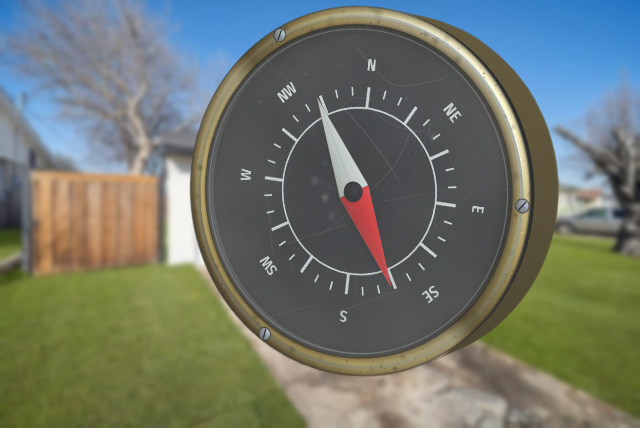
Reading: 150 °
